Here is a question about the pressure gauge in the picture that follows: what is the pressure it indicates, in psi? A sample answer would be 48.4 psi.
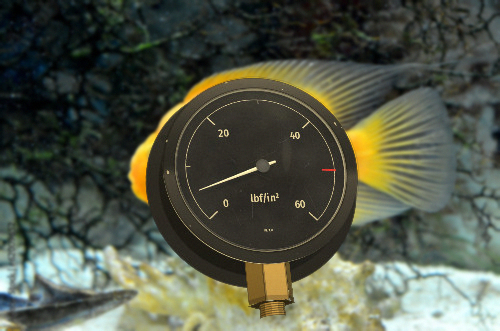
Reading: 5 psi
